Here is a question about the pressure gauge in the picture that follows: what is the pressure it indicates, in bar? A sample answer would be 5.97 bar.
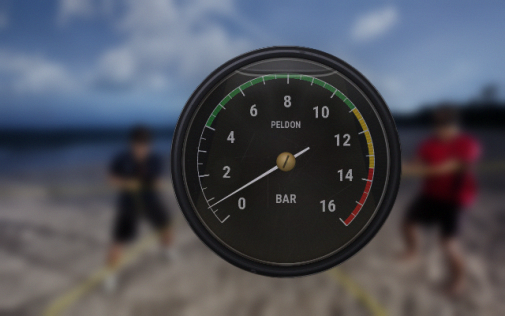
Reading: 0.75 bar
